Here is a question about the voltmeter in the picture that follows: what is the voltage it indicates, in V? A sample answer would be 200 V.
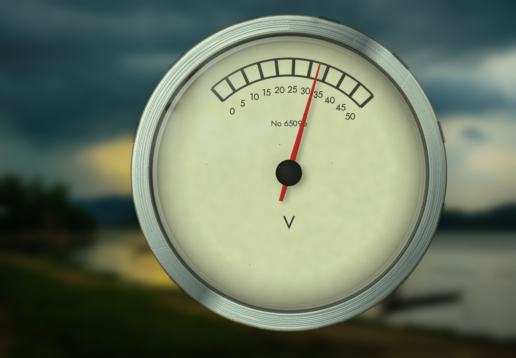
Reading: 32.5 V
